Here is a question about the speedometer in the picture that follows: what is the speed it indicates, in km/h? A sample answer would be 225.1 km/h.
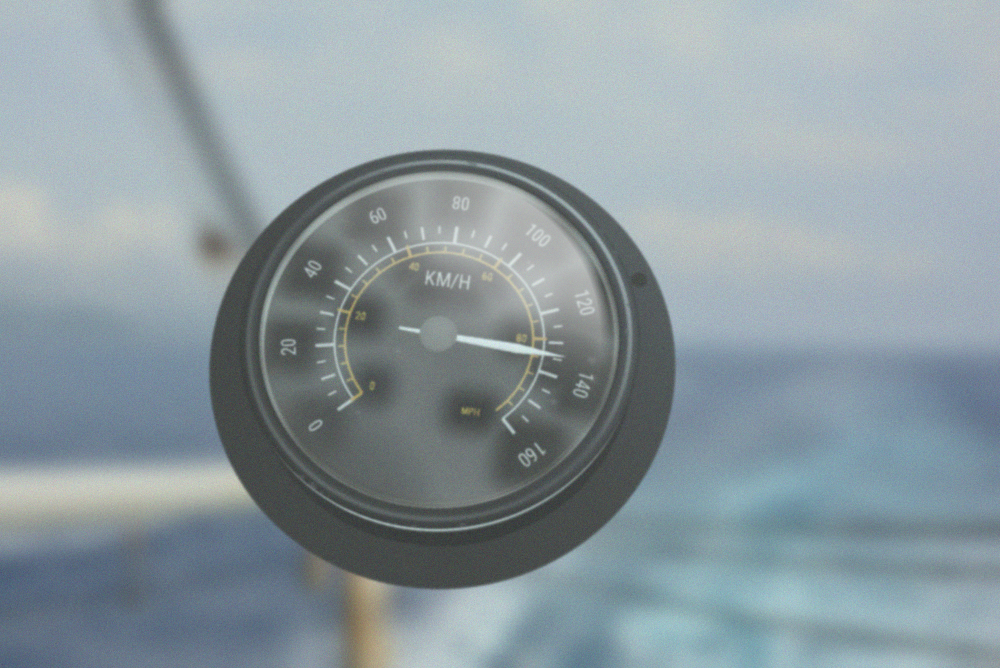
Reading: 135 km/h
